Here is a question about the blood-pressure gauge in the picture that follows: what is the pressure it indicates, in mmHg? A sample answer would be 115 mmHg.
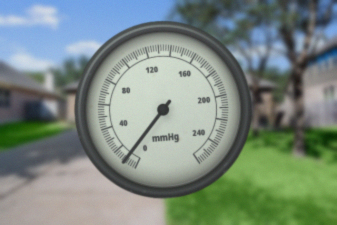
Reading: 10 mmHg
